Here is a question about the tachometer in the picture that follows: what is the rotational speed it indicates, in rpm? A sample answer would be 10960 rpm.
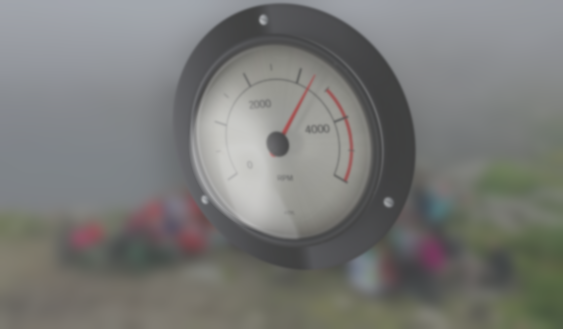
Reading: 3250 rpm
